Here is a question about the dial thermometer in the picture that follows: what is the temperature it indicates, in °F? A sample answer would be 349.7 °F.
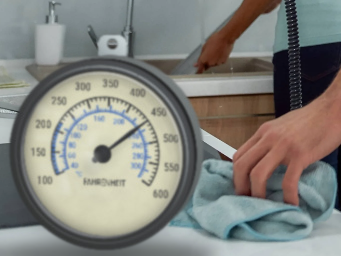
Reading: 450 °F
